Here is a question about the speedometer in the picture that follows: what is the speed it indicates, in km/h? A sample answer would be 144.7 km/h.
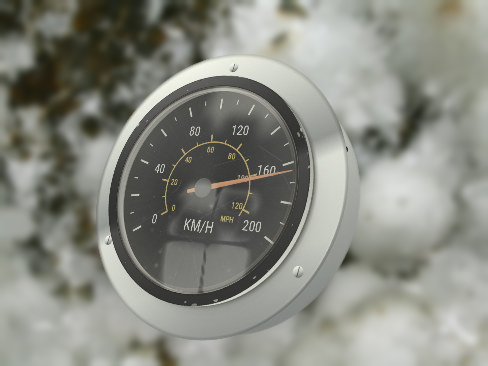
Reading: 165 km/h
